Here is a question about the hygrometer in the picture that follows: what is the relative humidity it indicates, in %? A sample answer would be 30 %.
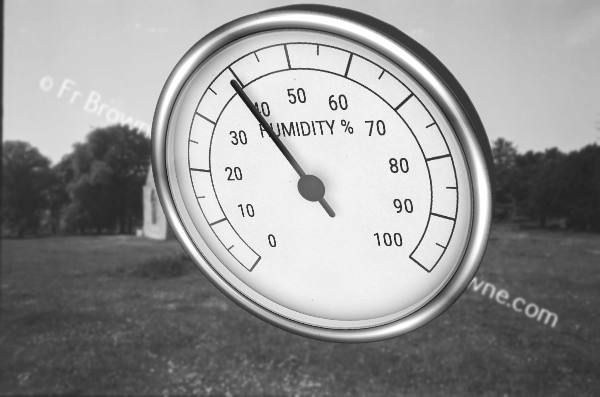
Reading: 40 %
